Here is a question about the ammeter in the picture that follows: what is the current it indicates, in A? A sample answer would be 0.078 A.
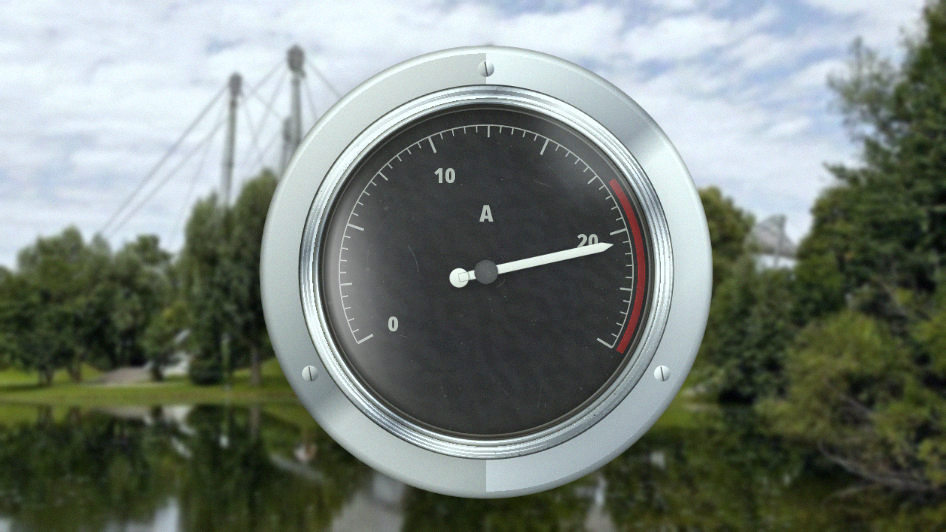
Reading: 20.5 A
